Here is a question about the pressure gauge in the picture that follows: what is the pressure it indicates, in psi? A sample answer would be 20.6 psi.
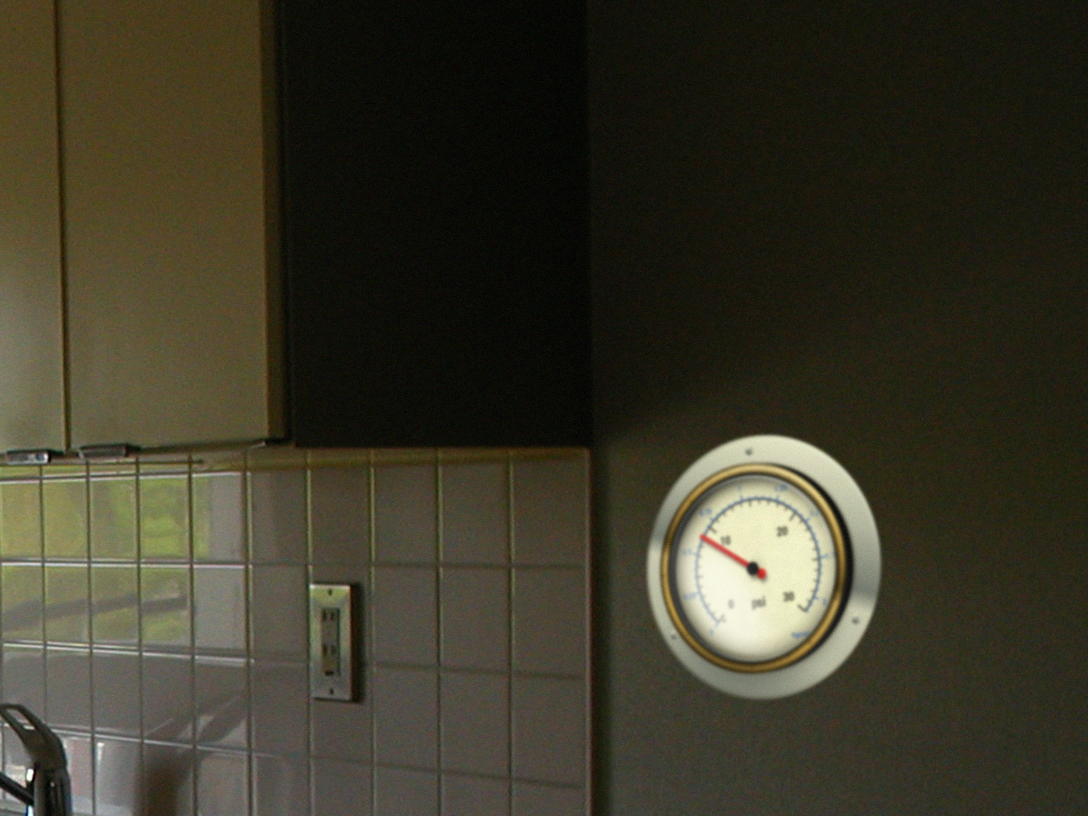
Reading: 9 psi
